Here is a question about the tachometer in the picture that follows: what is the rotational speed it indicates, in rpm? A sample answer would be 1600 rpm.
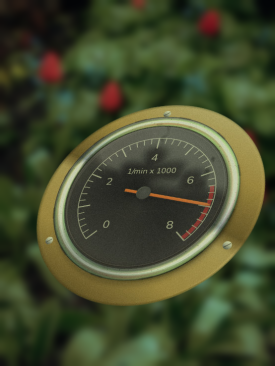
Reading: 7000 rpm
